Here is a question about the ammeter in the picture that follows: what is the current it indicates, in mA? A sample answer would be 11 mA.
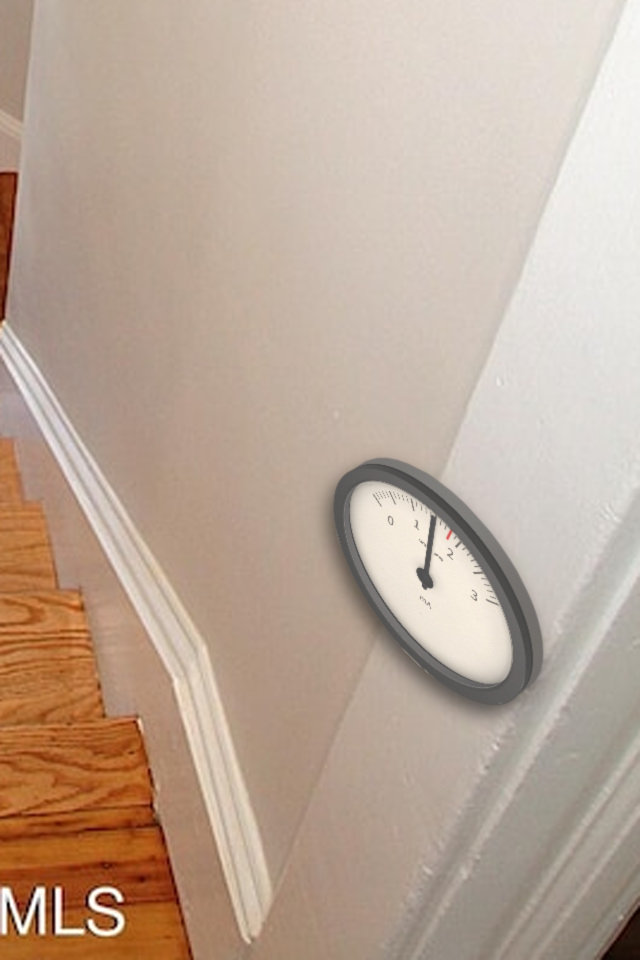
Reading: 1.5 mA
